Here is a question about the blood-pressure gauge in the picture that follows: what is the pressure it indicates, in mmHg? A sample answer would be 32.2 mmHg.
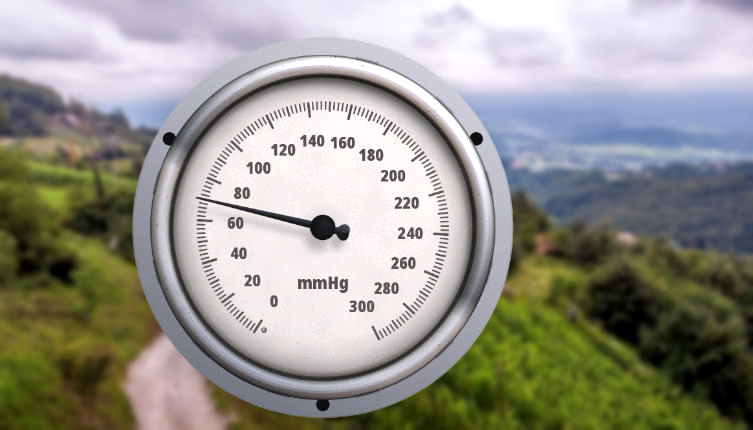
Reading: 70 mmHg
